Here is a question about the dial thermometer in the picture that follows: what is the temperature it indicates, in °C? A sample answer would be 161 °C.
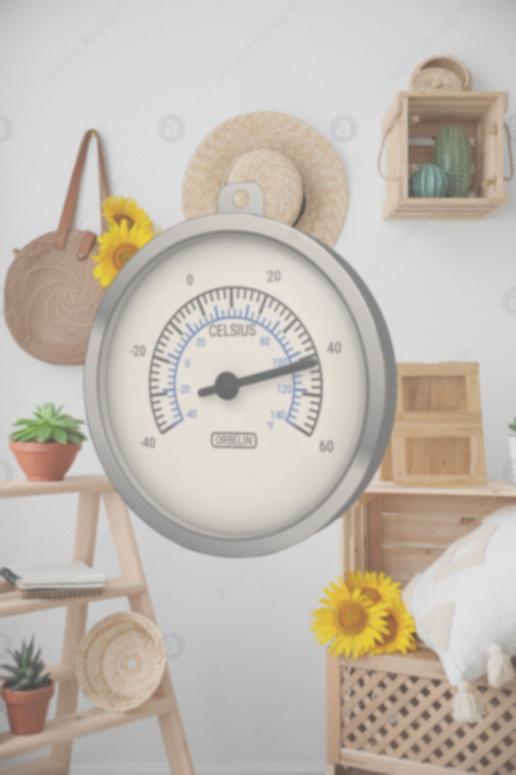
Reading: 42 °C
